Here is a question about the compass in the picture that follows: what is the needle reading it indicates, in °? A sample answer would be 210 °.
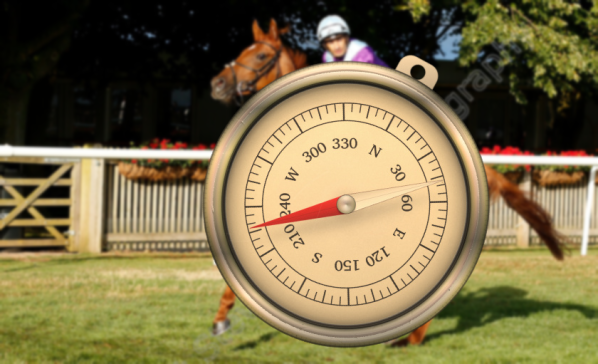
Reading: 227.5 °
